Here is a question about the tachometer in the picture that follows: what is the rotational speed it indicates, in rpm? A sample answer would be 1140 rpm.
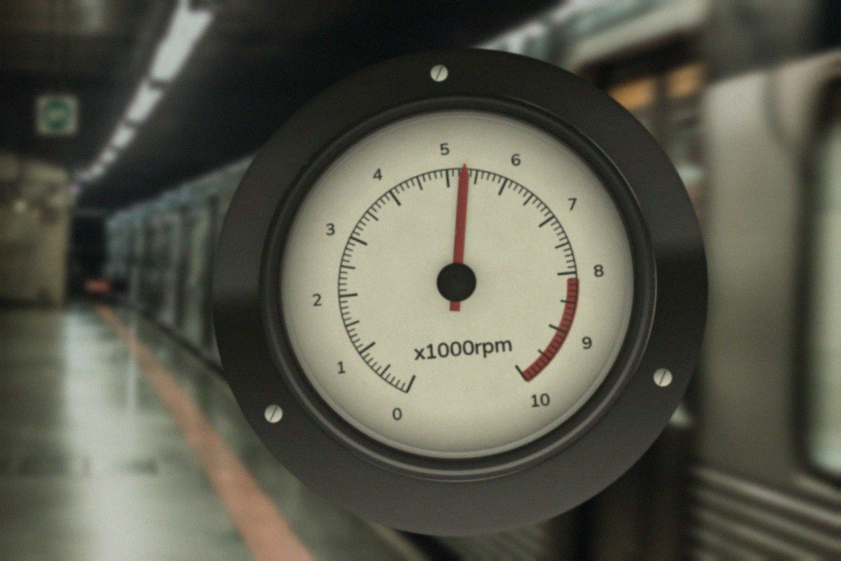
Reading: 5300 rpm
